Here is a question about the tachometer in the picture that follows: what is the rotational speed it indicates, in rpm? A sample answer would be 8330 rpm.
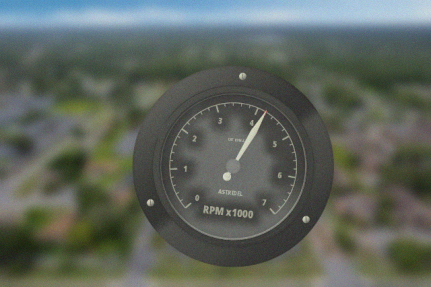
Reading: 4200 rpm
